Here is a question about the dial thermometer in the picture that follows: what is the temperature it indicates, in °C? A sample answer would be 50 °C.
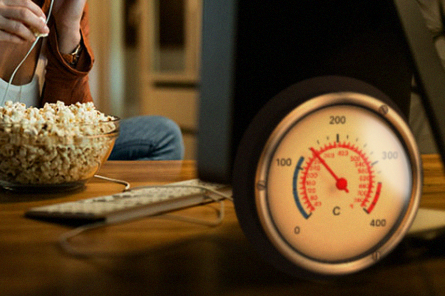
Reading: 140 °C
